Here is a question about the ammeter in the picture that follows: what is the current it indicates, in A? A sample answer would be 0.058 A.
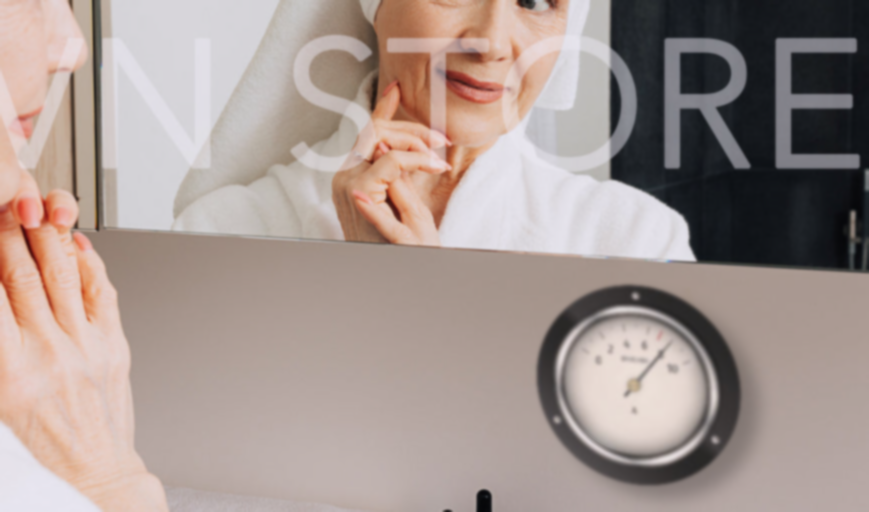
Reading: 8 A
